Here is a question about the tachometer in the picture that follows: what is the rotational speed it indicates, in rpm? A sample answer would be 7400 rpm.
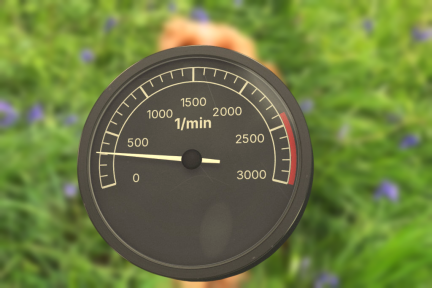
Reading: 300 rpm
